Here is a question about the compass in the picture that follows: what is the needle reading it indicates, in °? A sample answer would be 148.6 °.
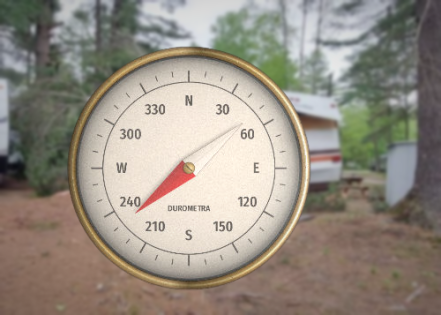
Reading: 230 °
